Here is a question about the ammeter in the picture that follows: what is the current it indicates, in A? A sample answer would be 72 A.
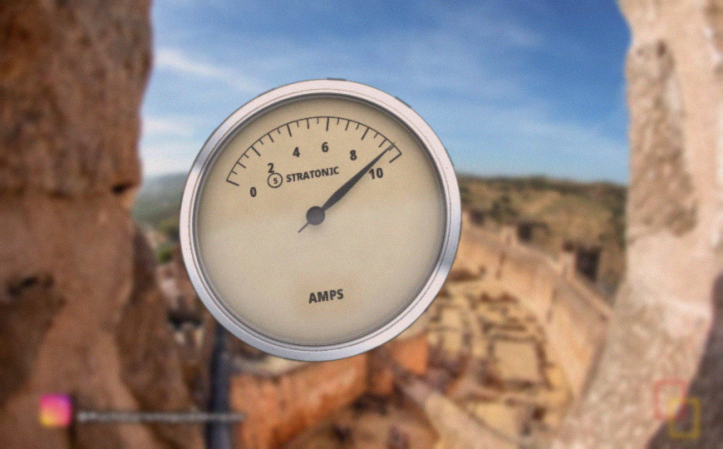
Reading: 9.5 A
